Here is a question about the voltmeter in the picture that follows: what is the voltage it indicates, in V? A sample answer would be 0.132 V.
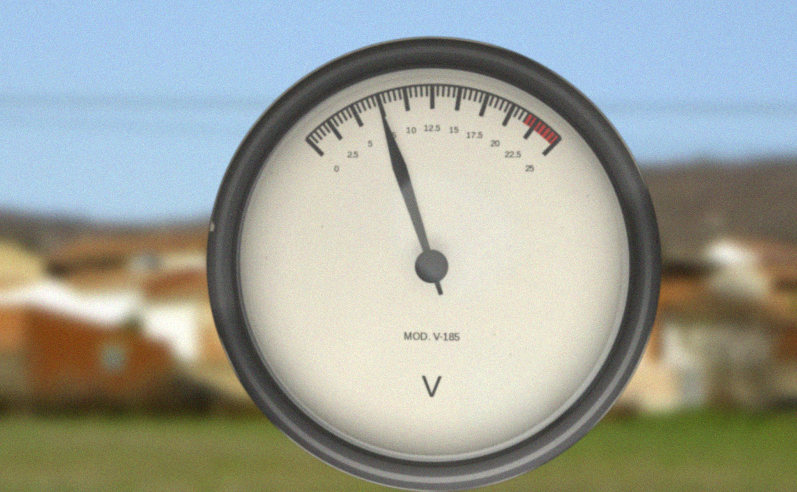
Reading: 7.5 V
